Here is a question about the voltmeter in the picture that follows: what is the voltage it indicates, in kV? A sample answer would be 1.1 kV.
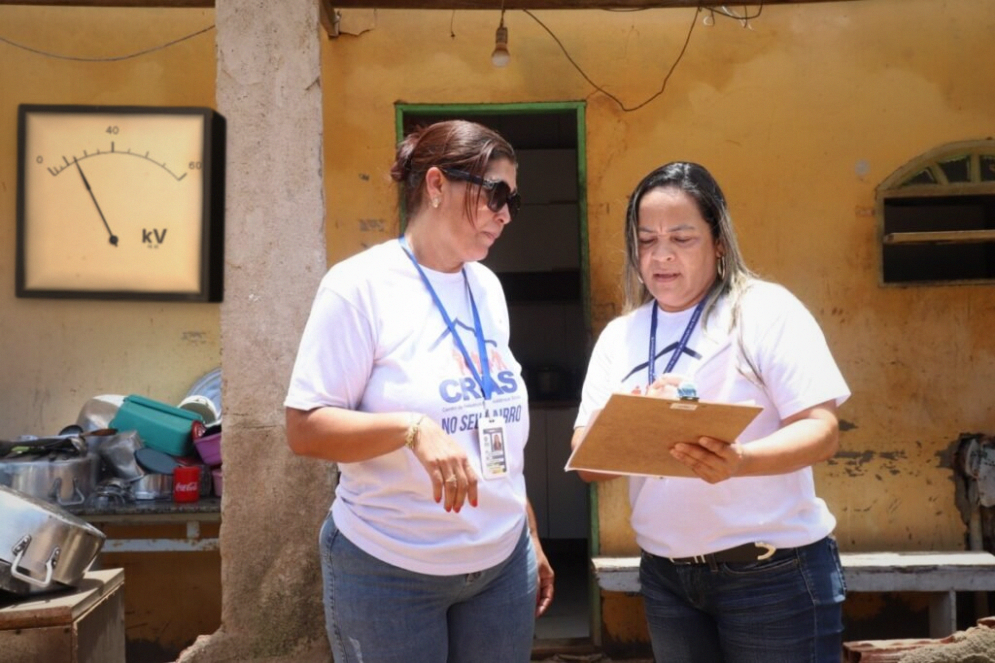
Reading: 25 kV
